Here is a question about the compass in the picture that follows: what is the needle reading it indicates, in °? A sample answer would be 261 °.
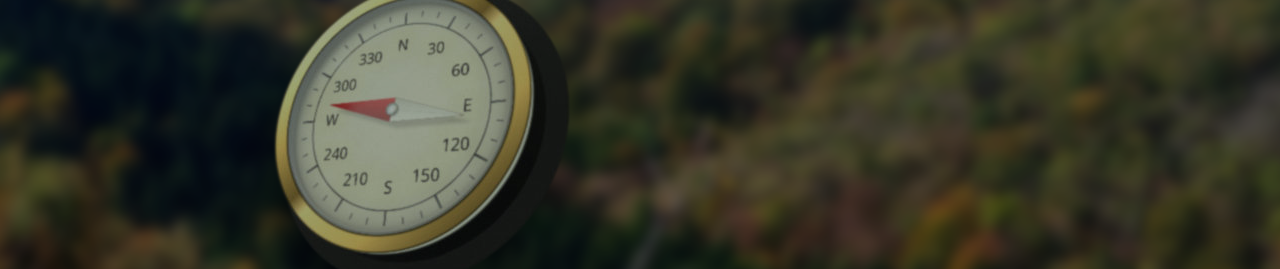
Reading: 280 °
